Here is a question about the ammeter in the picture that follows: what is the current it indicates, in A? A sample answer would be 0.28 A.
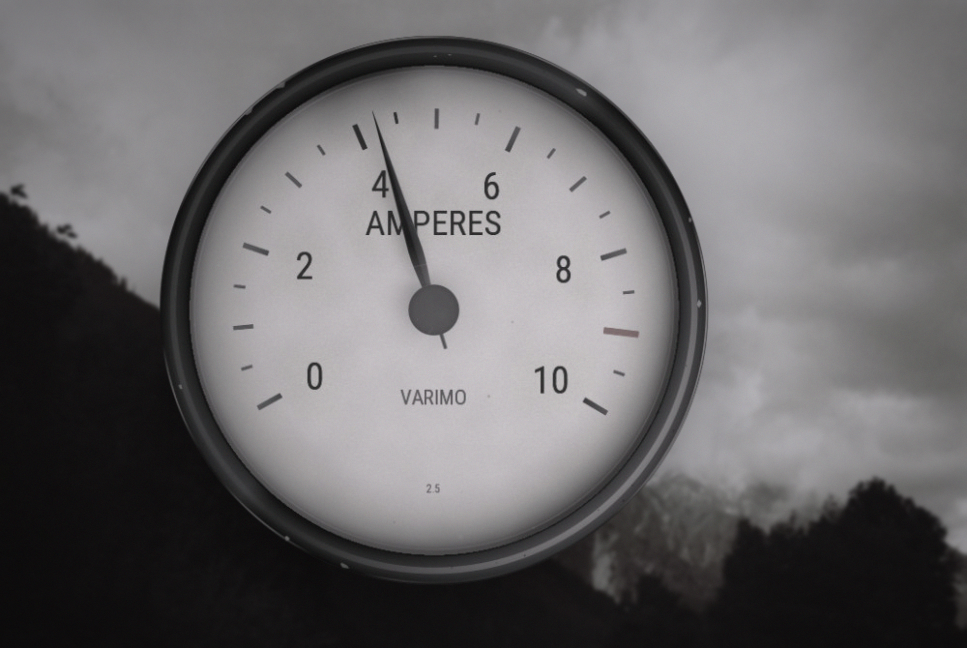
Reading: 4.25 A
